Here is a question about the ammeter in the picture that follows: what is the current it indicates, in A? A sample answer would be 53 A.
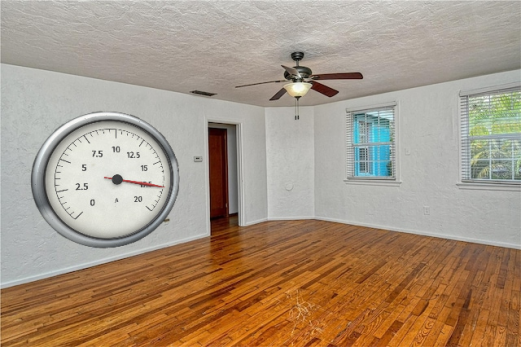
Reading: 17.5 A
